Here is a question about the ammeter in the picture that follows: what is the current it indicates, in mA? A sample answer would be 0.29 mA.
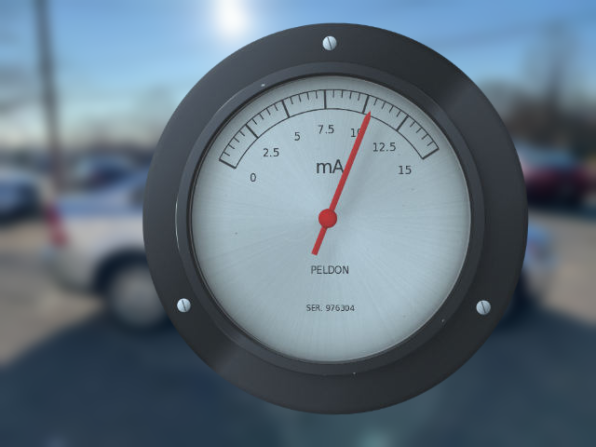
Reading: 10.5 mA
